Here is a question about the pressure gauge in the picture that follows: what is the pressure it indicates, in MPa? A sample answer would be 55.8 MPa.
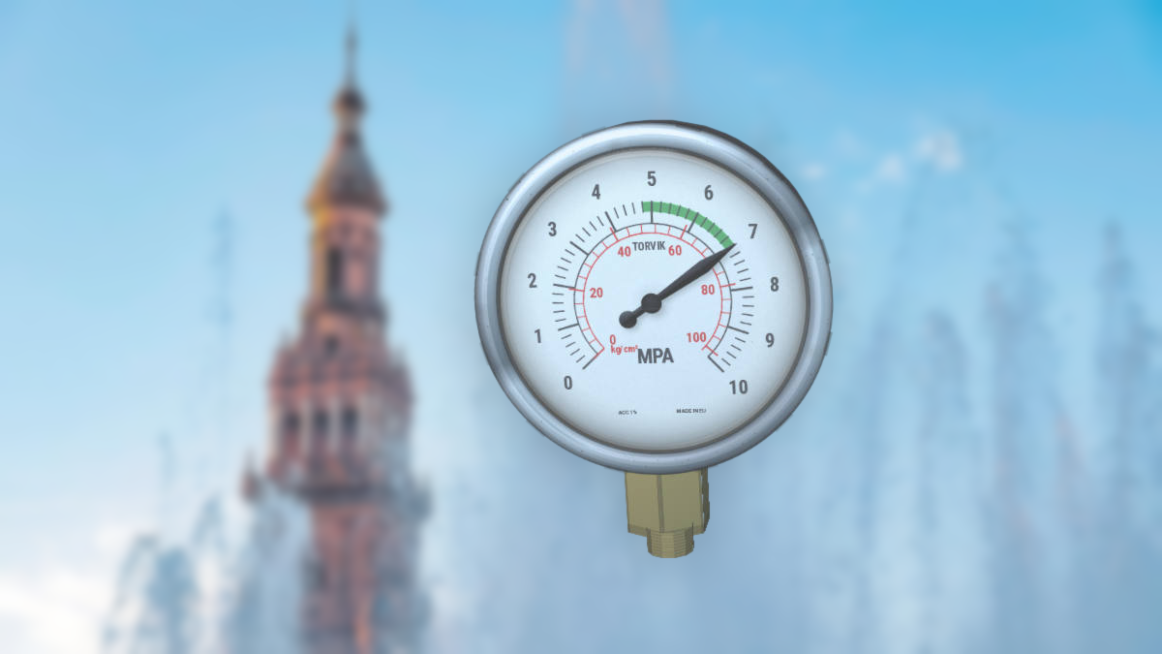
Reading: 7 MPa
